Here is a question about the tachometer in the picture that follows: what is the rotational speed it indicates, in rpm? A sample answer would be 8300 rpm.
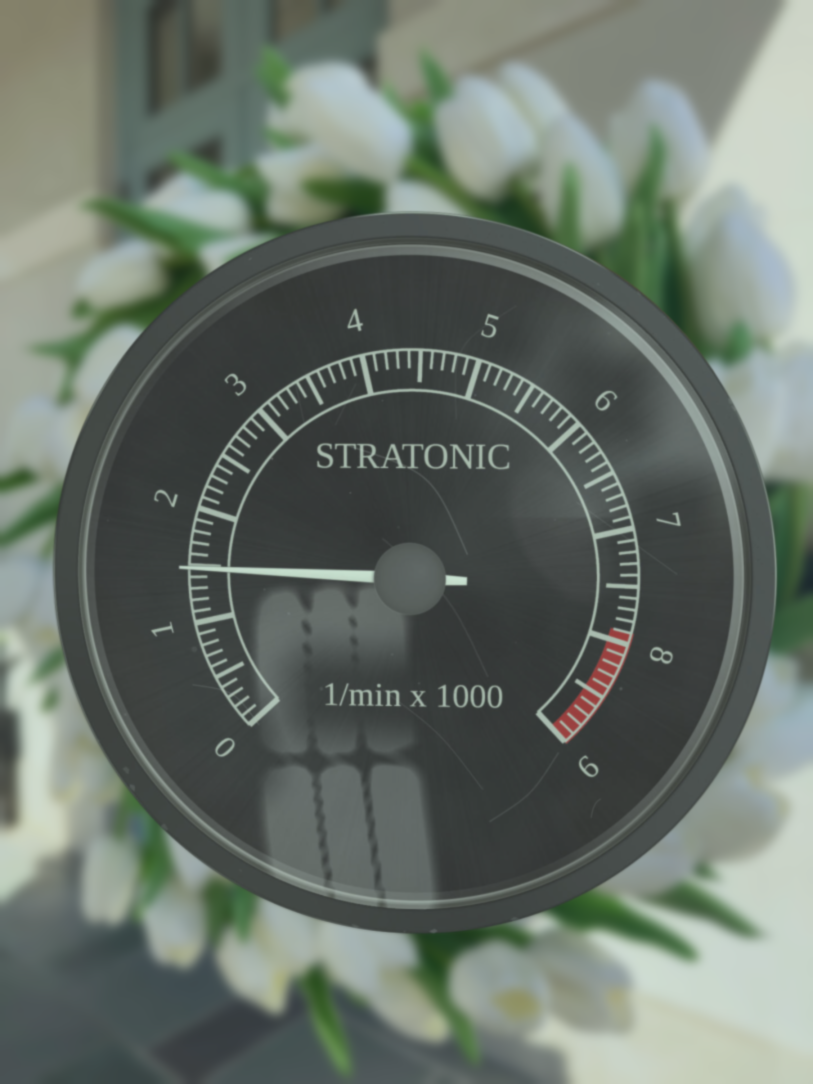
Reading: 1500 rpm
